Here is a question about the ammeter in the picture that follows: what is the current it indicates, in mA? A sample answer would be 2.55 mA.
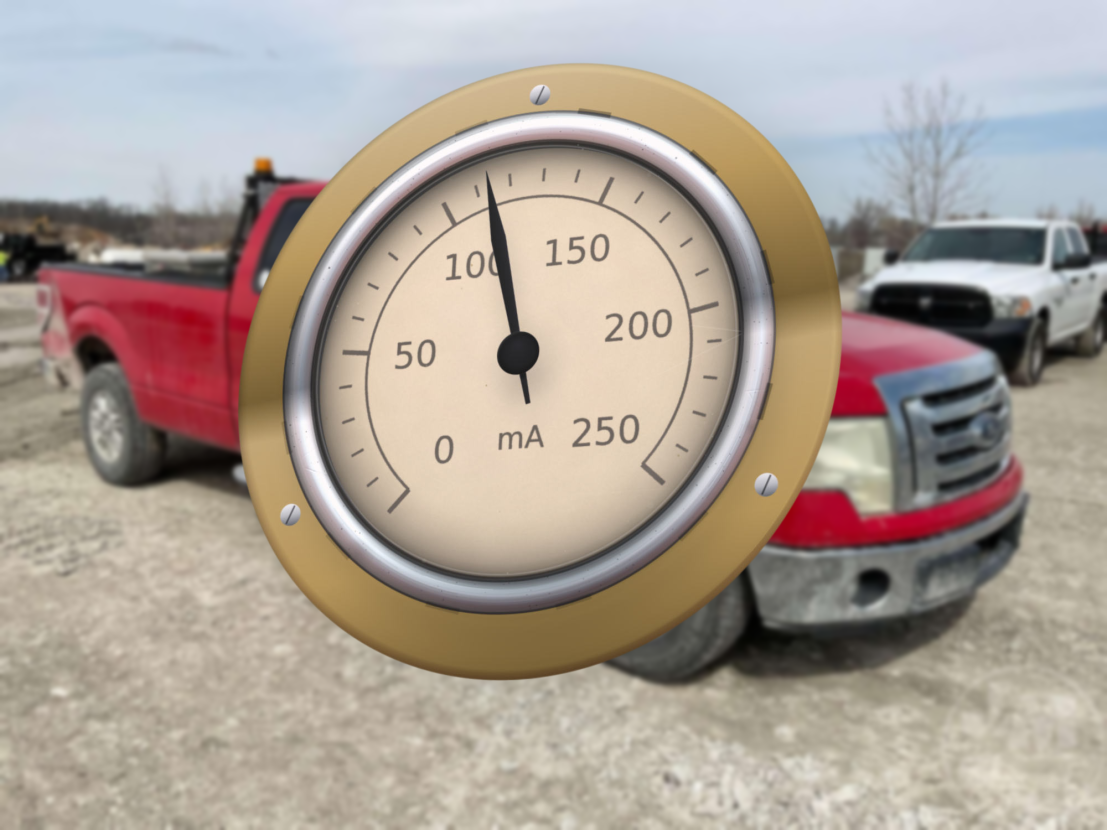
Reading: 115 mA
